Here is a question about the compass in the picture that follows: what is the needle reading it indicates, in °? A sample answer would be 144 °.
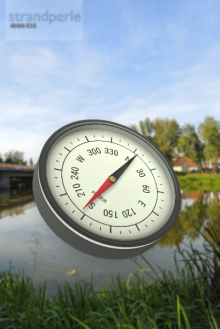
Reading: 185 °
